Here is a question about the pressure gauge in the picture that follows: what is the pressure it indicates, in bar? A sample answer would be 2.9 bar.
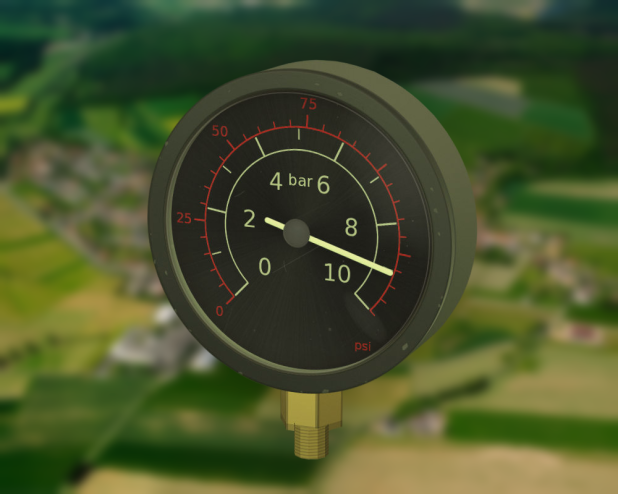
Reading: 9 bar
